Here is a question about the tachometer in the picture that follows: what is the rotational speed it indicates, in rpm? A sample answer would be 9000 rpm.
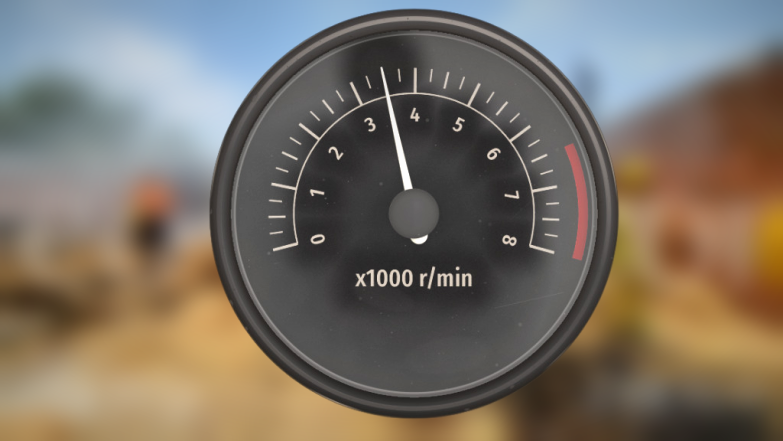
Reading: 3500 rpm
